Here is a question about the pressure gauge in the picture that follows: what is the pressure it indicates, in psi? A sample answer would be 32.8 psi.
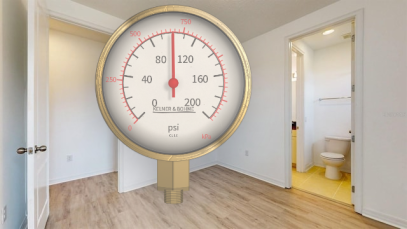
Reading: 100 psi
